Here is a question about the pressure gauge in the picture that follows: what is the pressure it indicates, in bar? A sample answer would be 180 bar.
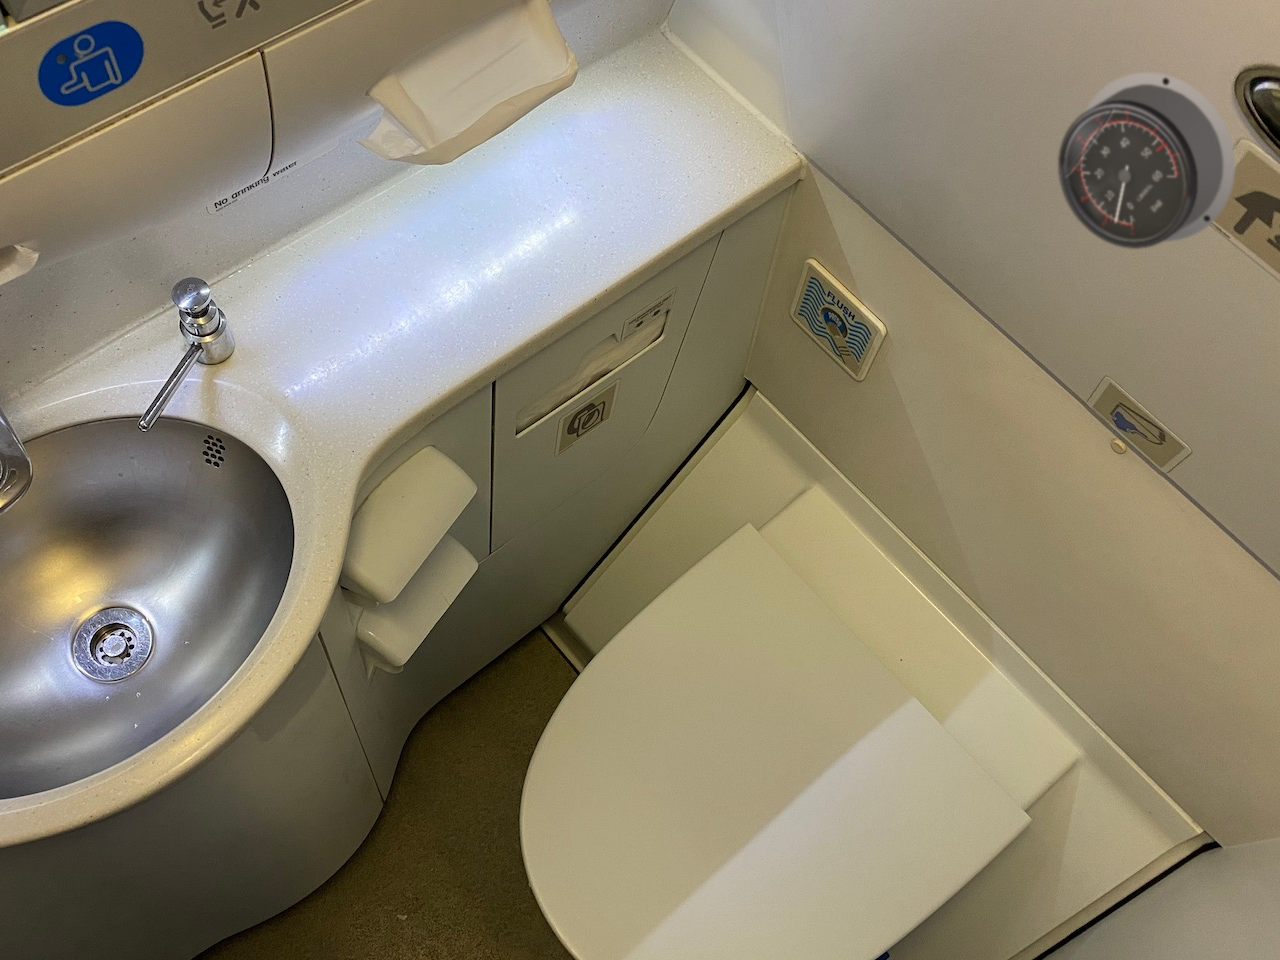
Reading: 4 bar
